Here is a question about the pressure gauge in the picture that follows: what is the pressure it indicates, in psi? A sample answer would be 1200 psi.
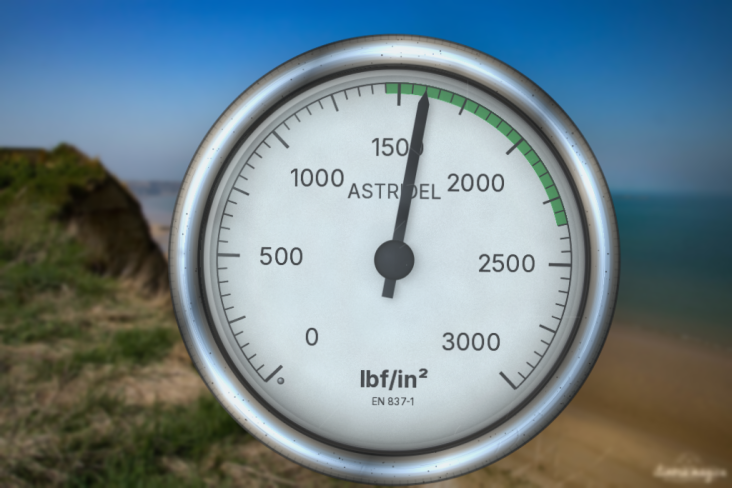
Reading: 1600 psi
